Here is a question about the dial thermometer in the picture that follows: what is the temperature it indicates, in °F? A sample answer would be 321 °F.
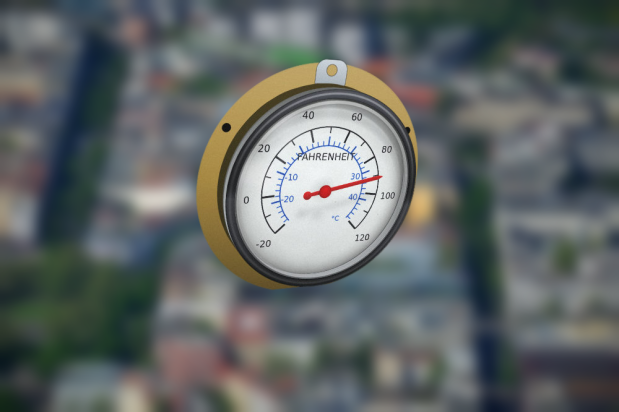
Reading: 90 °F
